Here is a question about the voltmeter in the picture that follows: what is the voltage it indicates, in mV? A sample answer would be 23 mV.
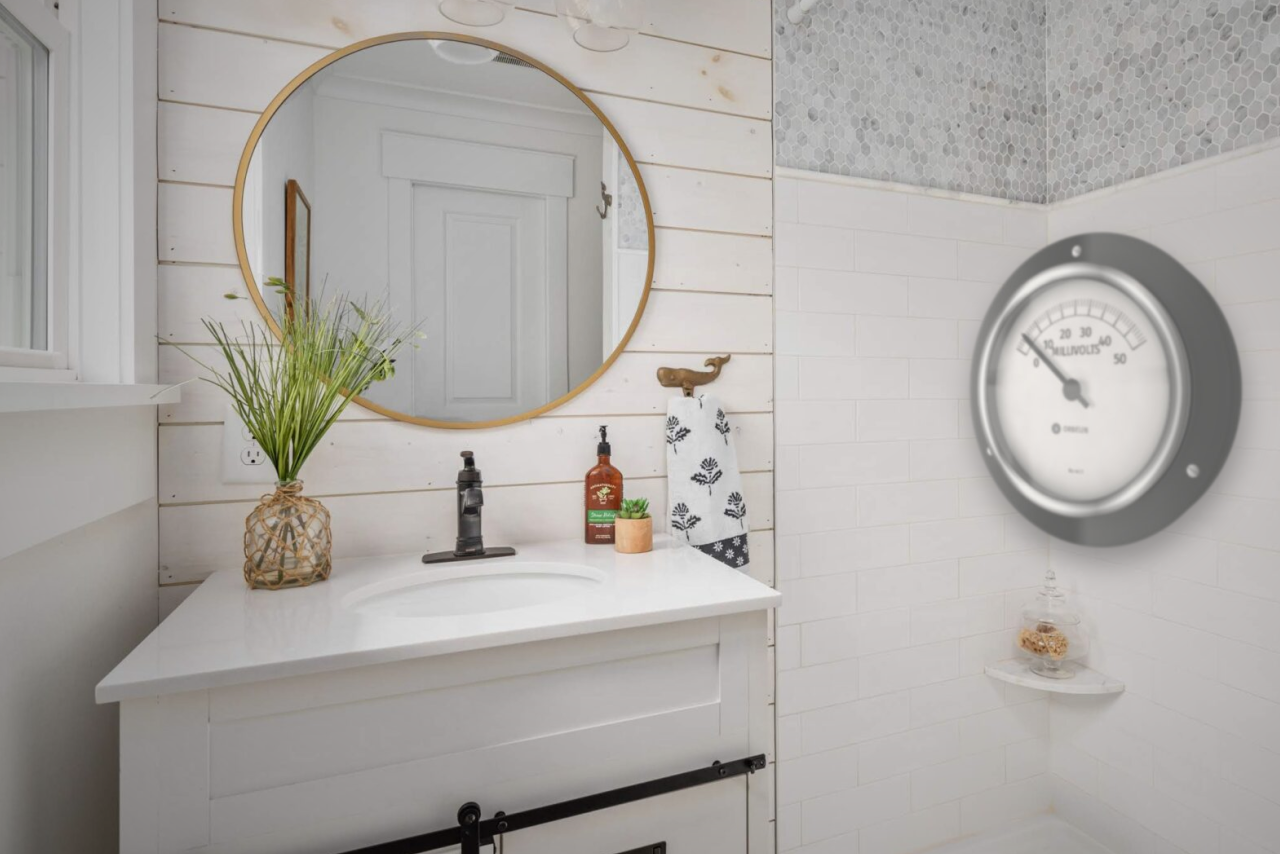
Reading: 5 mV
